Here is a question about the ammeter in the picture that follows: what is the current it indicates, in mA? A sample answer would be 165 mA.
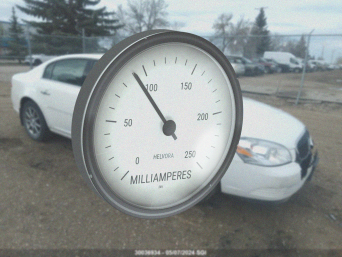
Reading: 90 mA
